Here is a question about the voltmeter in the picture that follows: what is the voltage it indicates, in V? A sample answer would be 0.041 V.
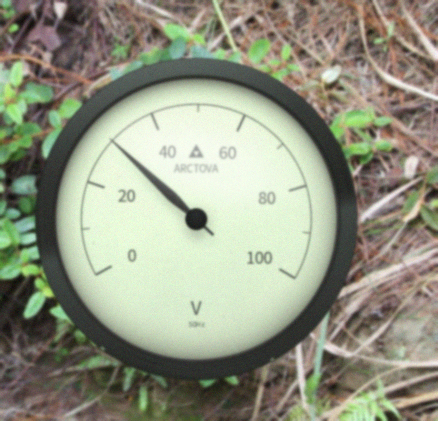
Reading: 30 V
